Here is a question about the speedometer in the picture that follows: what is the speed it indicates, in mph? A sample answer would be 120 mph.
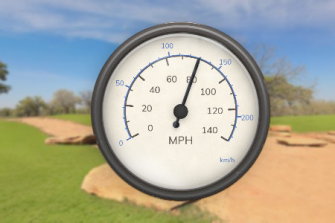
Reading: 80 mph
